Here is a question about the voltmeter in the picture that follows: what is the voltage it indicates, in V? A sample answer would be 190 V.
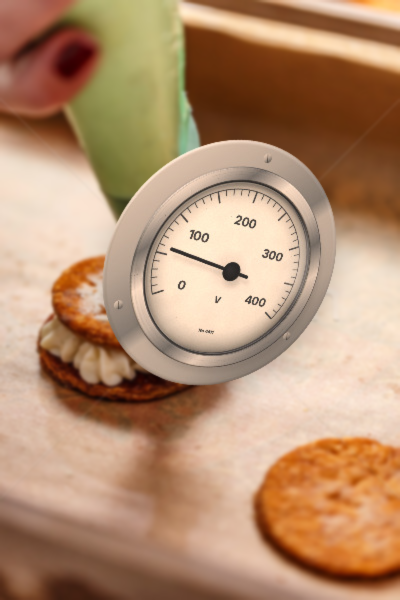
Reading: 60 V
